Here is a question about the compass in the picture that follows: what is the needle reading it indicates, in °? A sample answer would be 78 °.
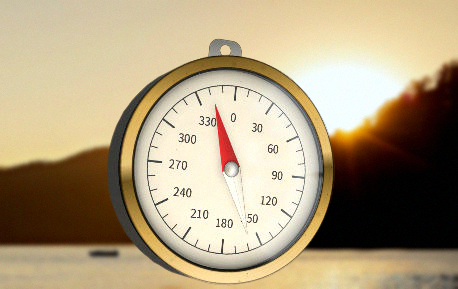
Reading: 340 °
